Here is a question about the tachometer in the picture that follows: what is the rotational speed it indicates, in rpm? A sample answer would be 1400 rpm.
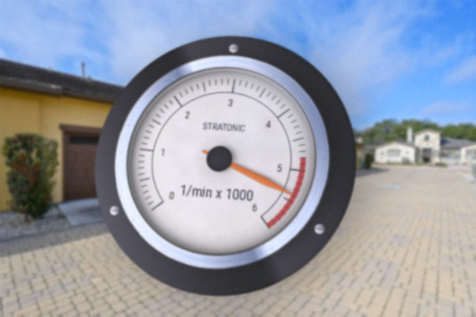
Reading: 5400 rpm
